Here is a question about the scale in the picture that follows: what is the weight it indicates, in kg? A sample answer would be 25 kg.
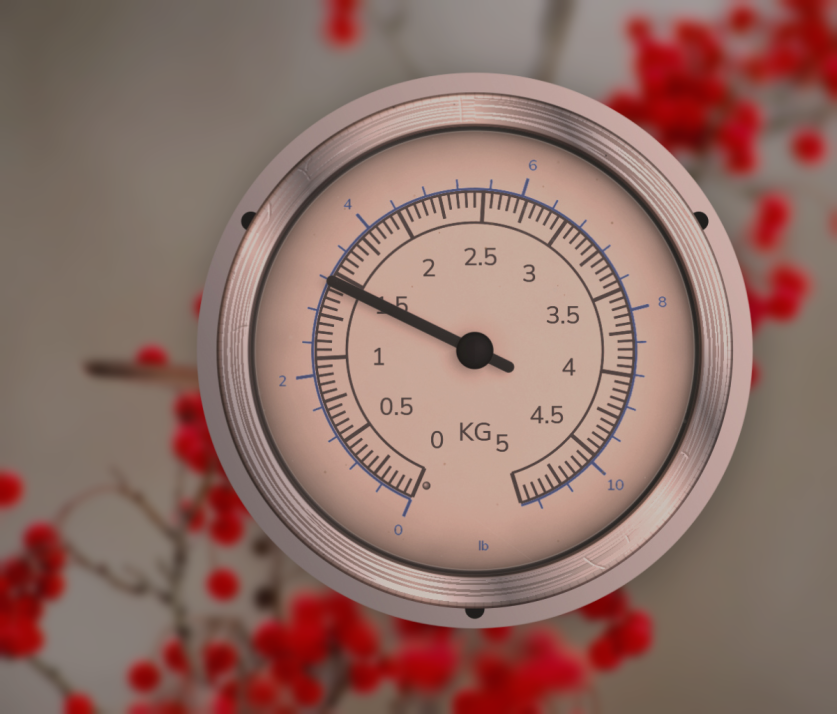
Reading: 1.45 kg
